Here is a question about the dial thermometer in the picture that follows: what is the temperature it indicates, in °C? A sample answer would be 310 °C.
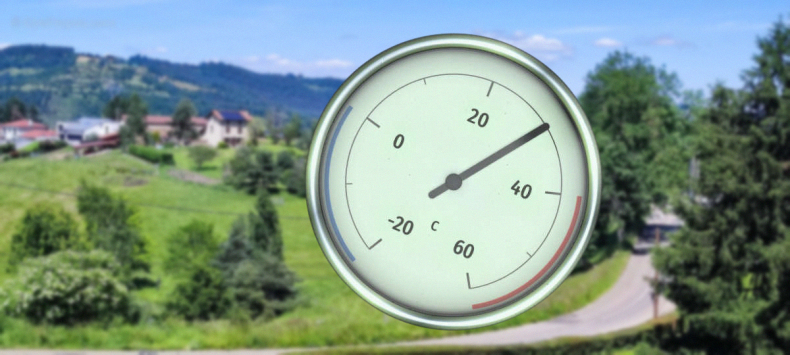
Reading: 30 °C
